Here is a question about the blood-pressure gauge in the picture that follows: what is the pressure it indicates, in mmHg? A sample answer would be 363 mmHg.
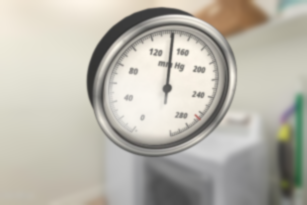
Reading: 140 mmHg
